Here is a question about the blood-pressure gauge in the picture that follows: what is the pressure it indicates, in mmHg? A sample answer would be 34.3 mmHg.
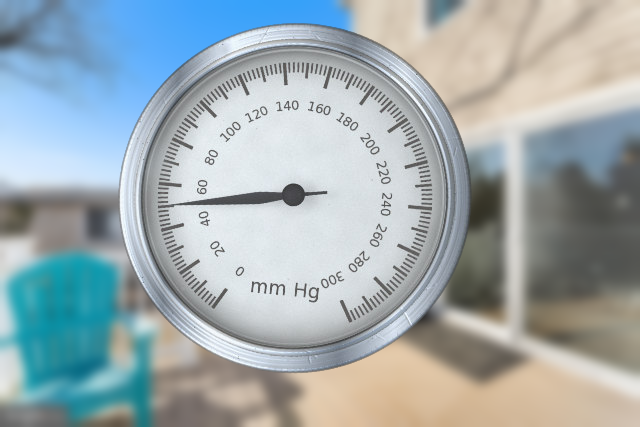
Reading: 50 mmHg
